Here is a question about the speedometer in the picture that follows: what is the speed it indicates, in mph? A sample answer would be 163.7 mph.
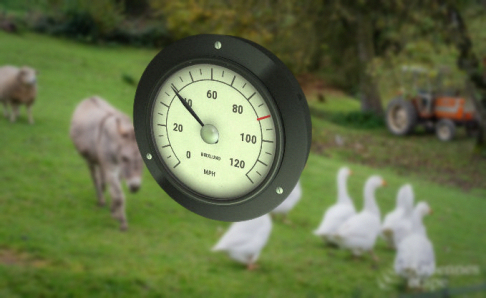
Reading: 40 mph
